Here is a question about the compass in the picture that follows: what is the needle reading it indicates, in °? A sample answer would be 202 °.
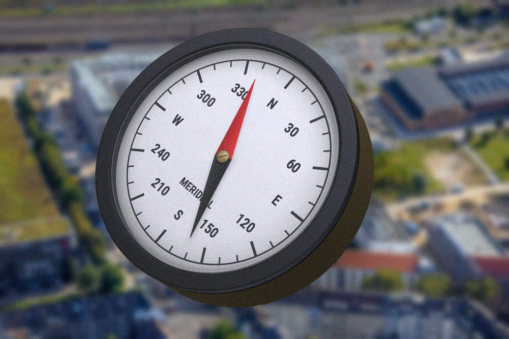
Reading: 340 °
